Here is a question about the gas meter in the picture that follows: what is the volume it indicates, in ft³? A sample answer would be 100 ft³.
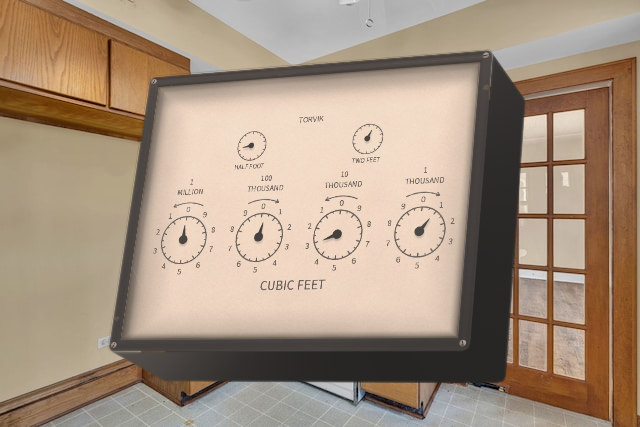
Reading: 3100 ft³
